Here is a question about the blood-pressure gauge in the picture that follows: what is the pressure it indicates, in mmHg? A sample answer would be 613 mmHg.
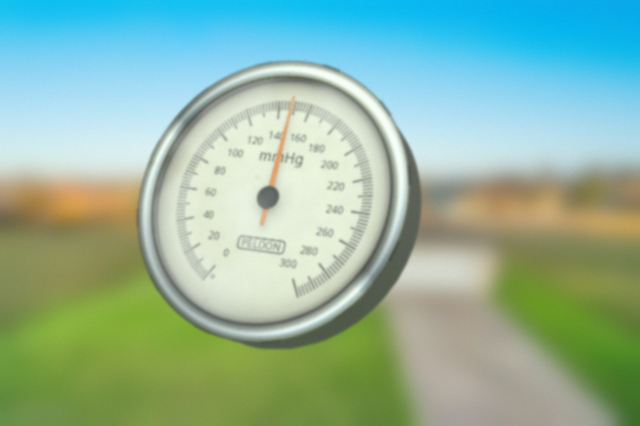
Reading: 150 mmHg
